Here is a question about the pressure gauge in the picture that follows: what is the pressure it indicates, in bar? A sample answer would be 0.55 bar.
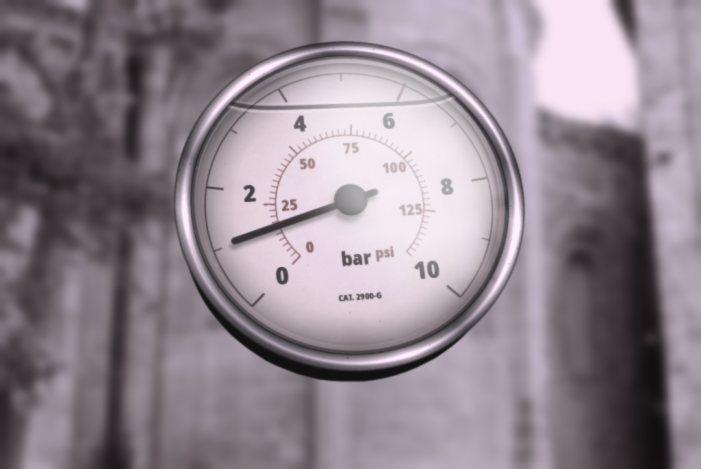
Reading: 1 bar
